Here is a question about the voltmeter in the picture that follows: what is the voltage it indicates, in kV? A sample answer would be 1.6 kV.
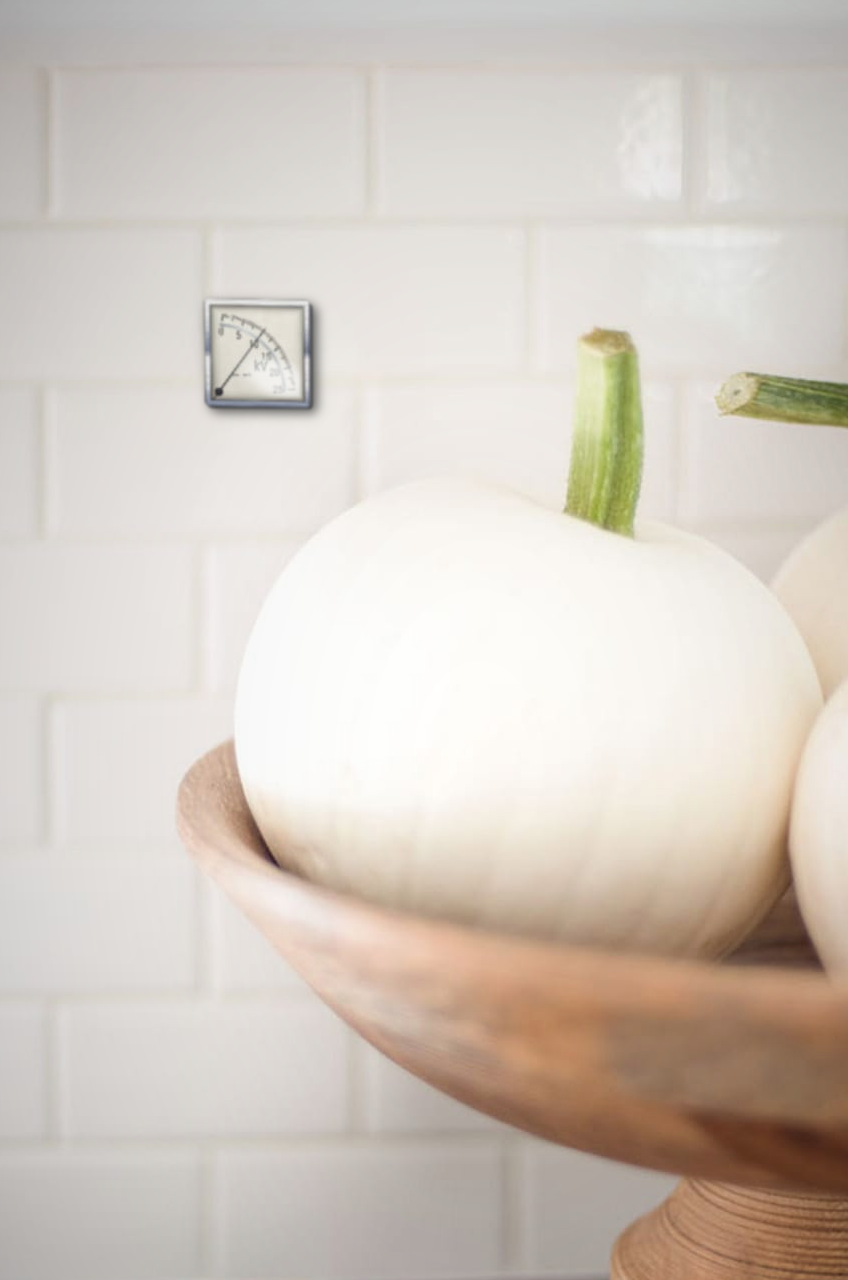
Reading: 10 kV
